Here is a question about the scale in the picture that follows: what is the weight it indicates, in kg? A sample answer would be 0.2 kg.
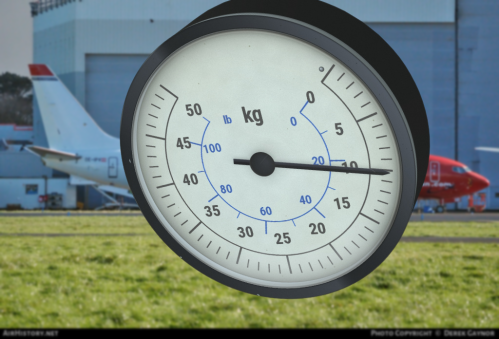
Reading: 10 kg
